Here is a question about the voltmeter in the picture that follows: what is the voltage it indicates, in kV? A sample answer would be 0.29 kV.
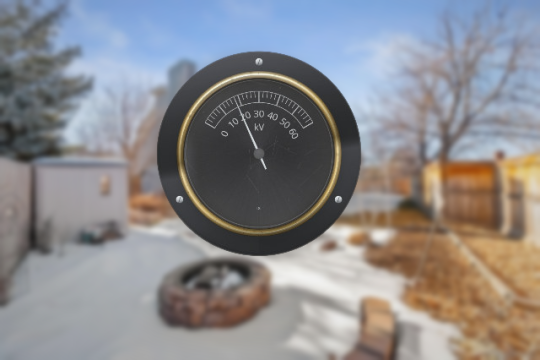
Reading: 18 kV
